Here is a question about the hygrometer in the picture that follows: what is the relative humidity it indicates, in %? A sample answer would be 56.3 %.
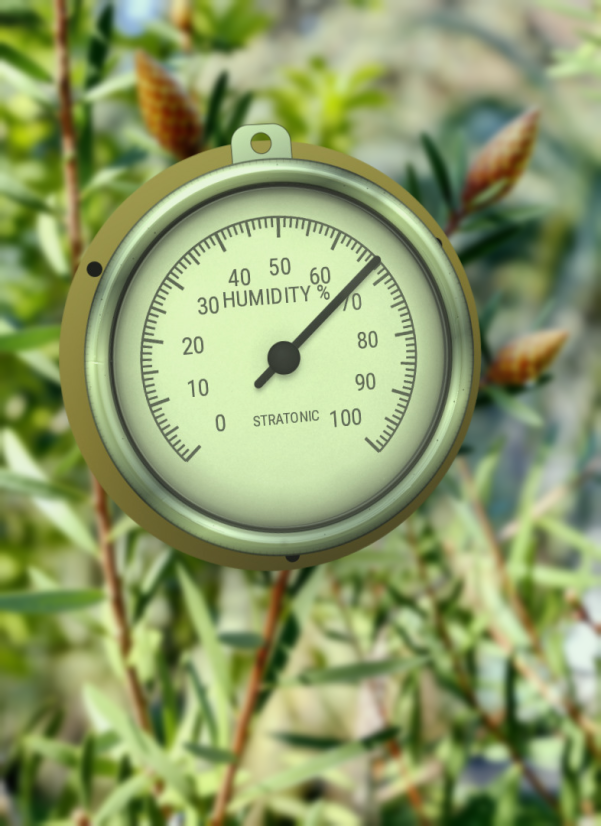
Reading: 67 %
